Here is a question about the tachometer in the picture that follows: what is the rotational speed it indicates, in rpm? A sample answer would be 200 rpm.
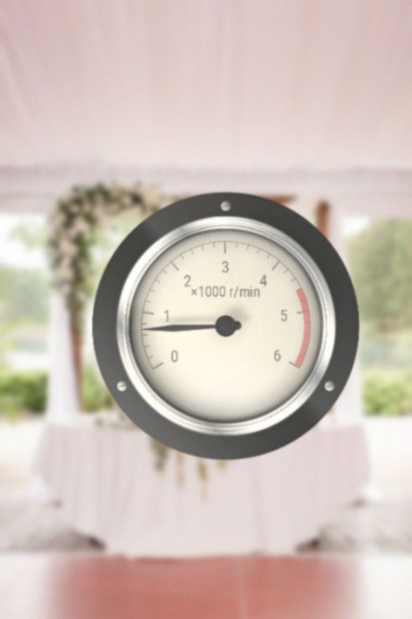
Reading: 700 rpm
